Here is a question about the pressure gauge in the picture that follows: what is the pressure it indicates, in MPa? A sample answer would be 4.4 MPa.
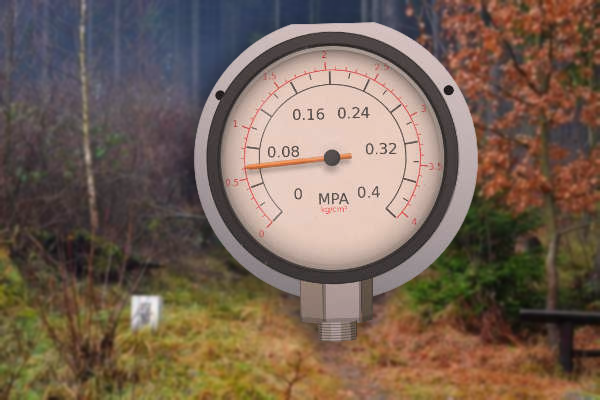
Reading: 0.06 MPa
